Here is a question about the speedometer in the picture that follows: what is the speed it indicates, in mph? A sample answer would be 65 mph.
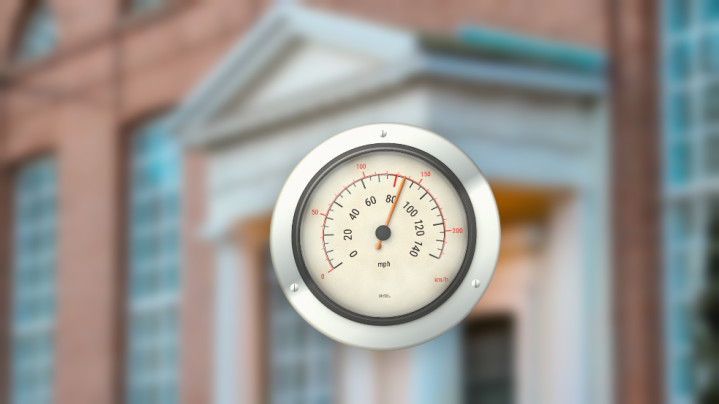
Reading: 85 mph
